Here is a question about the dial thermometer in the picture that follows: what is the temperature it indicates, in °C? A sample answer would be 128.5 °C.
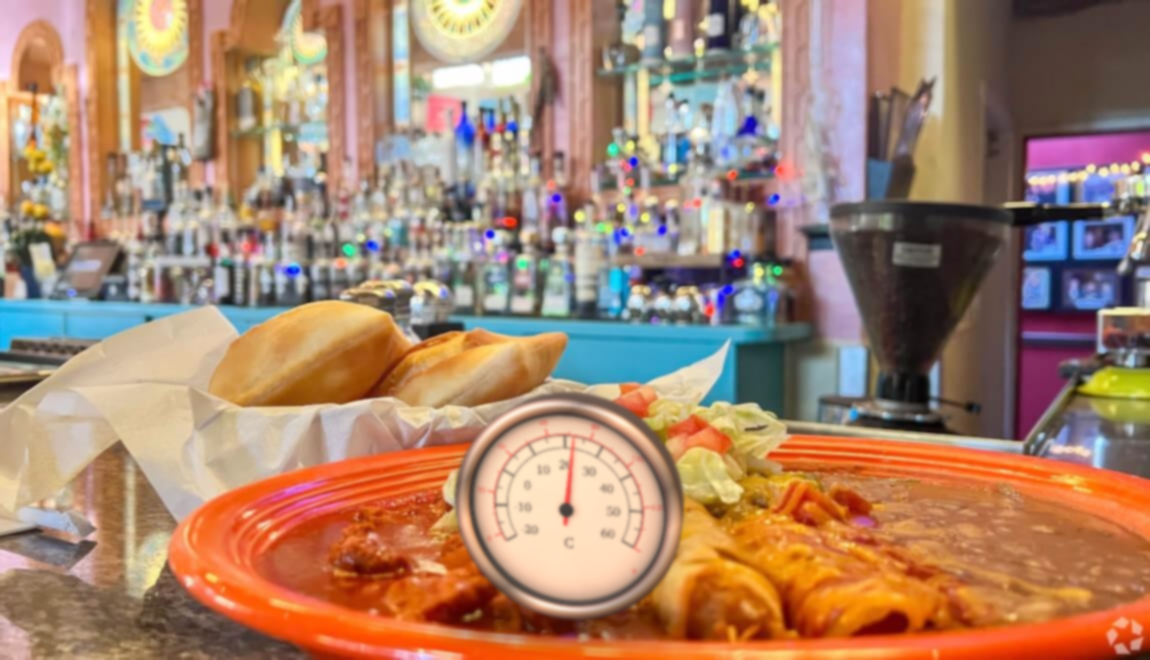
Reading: 22.5 °C
